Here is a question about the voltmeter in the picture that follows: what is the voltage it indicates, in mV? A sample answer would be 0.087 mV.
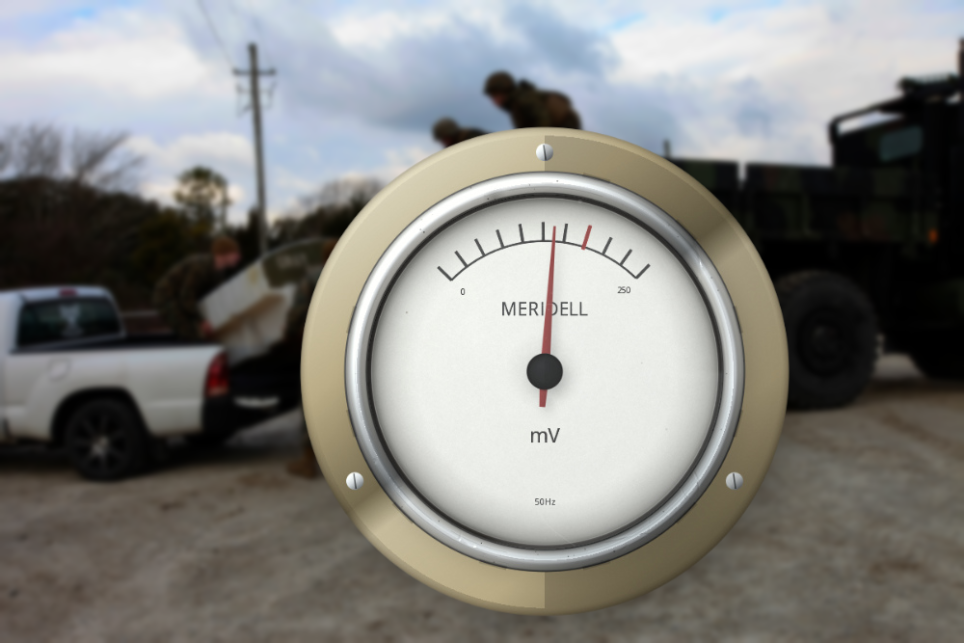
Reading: 137.5 mV
